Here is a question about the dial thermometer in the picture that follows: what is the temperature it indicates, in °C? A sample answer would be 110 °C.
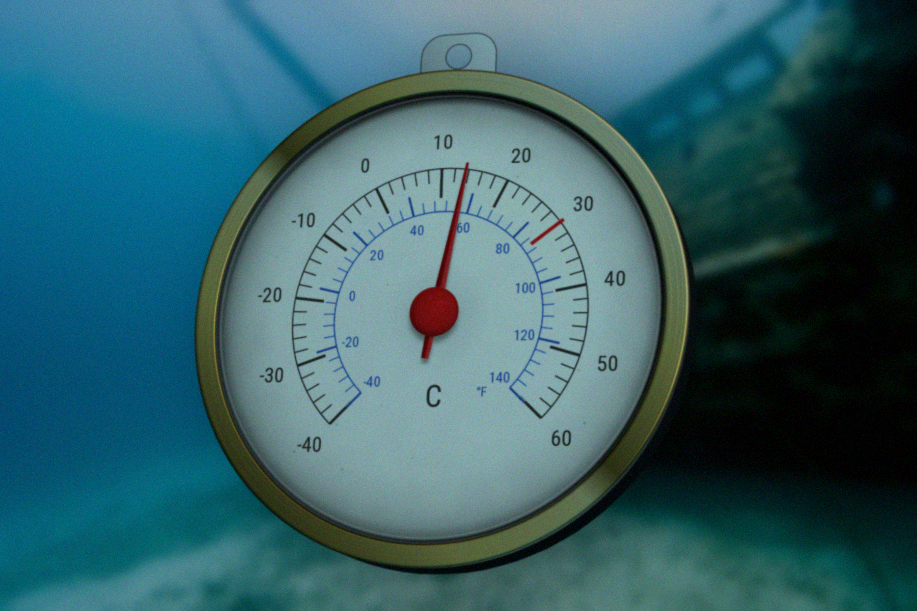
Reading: 14 °C
